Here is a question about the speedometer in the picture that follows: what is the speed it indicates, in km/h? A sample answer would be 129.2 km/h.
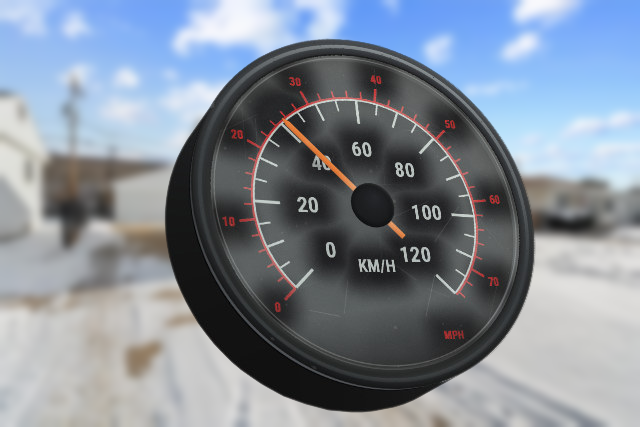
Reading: 40 km/h
